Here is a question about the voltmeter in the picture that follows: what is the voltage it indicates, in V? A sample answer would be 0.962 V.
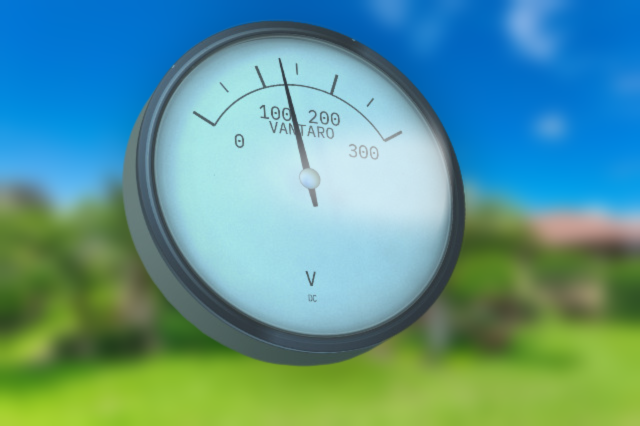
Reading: 125 V
